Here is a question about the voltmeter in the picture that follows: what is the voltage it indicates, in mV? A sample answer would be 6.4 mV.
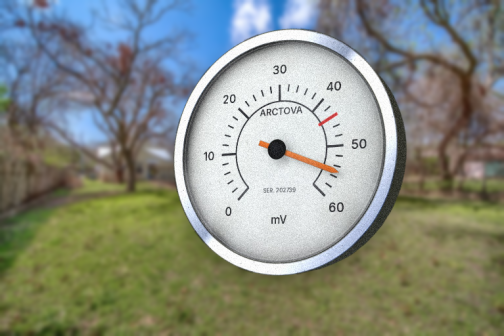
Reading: 55 mV
